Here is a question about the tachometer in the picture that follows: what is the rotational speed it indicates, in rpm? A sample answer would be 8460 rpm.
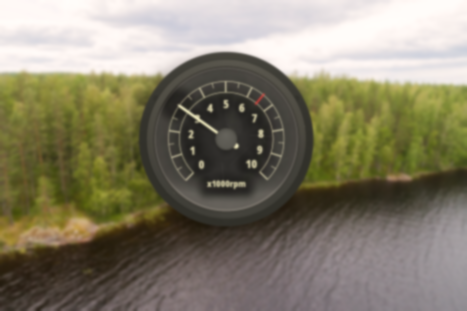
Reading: 3000 rpm
